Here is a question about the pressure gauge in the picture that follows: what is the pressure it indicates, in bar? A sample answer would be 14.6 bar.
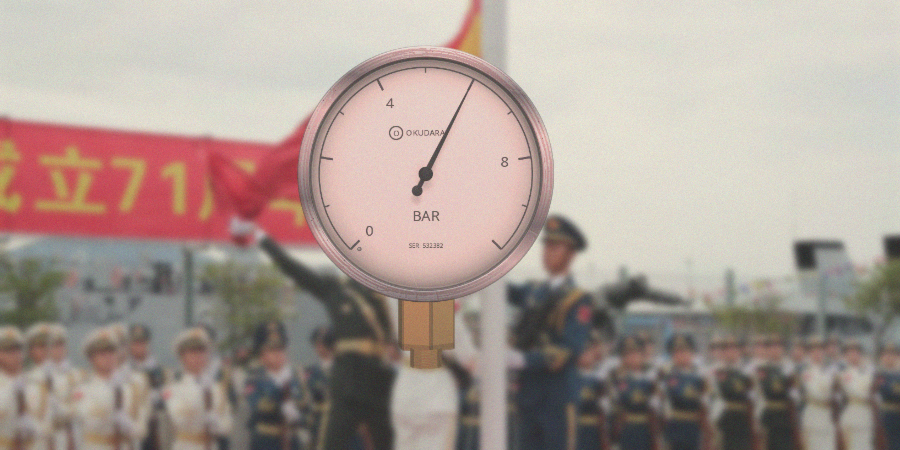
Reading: 6 bar
